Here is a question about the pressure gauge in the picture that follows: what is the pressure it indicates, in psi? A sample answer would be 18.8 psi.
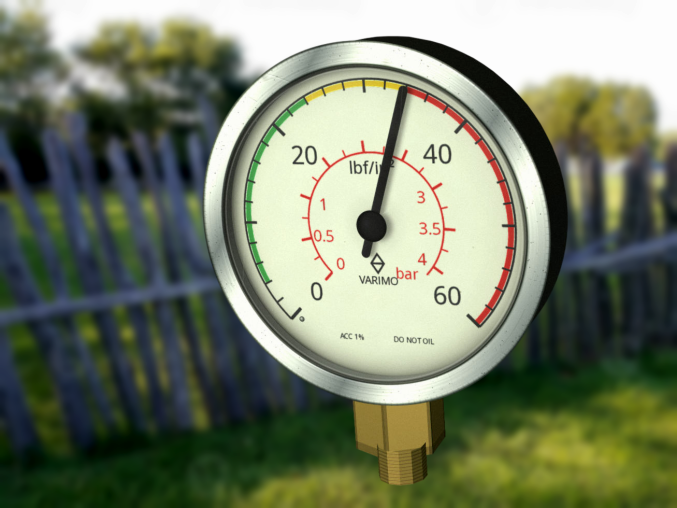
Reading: 34 psi
